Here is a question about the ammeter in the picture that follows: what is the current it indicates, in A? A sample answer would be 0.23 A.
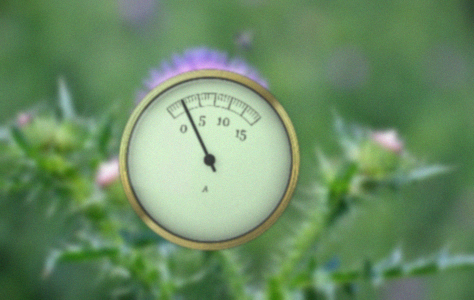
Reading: 2.5 A
